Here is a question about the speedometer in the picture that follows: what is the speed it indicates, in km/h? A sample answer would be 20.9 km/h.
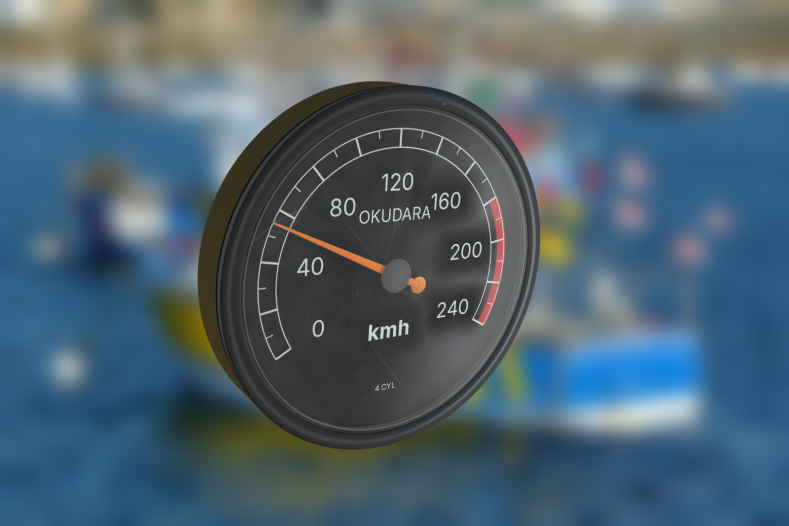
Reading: 55 km/h
